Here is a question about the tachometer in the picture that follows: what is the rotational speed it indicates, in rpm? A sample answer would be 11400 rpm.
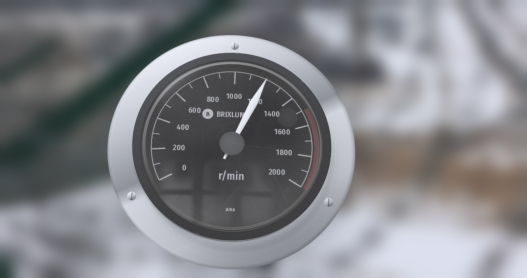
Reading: 1200 rpm
